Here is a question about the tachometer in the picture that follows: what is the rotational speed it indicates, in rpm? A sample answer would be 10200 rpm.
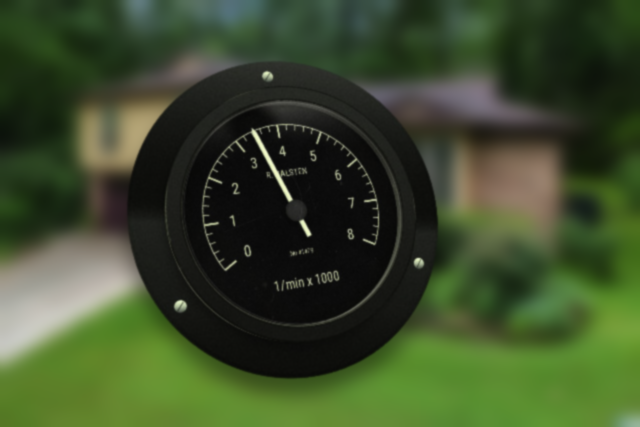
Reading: 3400 rpm
